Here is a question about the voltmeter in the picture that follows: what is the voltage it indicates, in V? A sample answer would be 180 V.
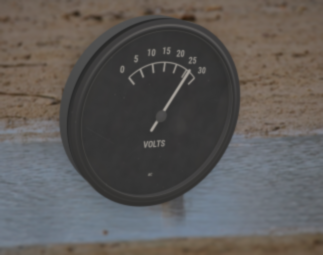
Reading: 25 V
